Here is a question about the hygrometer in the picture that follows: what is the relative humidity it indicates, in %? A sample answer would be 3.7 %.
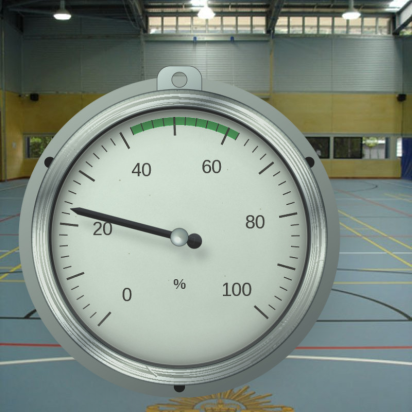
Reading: 23 %
